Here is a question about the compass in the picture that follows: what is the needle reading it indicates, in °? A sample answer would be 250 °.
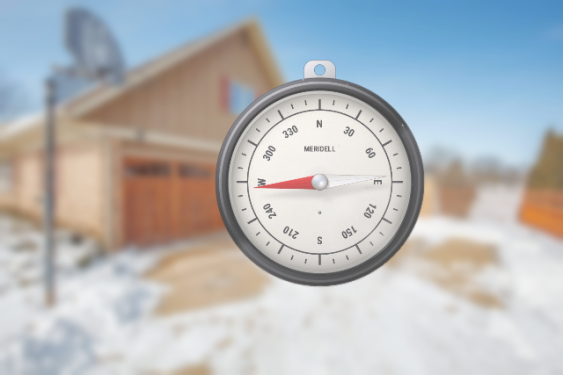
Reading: 265 °
